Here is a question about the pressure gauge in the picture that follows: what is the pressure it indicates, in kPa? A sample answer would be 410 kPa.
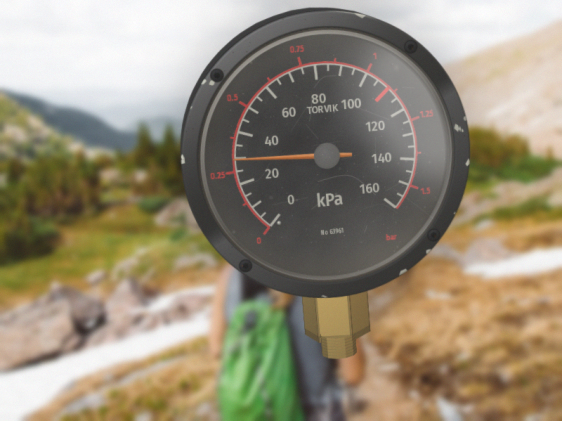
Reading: 30 kPa
